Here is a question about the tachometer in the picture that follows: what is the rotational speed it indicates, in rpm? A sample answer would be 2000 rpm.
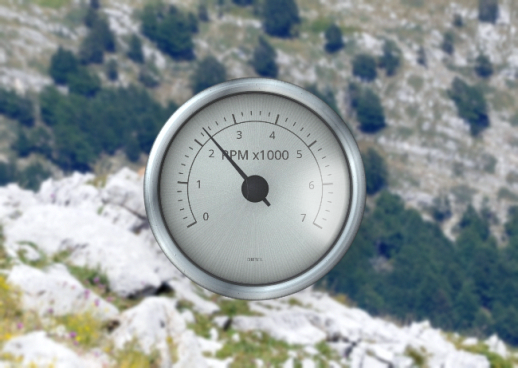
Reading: 2300 rpm
